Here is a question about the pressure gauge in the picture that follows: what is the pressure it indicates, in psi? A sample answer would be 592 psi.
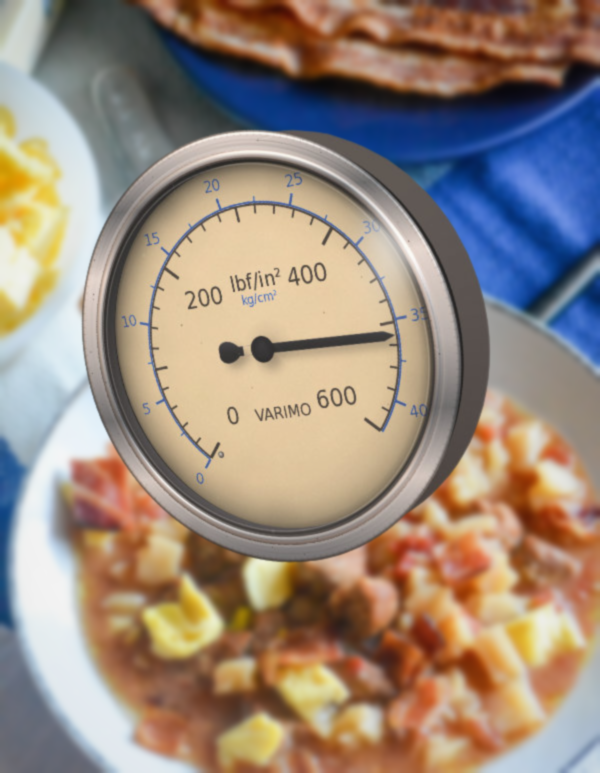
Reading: 510 psi
